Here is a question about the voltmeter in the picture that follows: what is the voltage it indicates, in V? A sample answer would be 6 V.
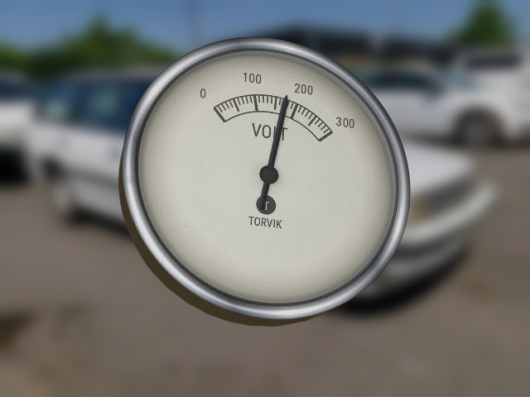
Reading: 170 V
